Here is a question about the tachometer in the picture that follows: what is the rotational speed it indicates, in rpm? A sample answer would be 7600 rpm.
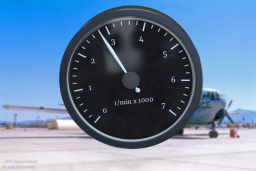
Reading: 2800 rpm
